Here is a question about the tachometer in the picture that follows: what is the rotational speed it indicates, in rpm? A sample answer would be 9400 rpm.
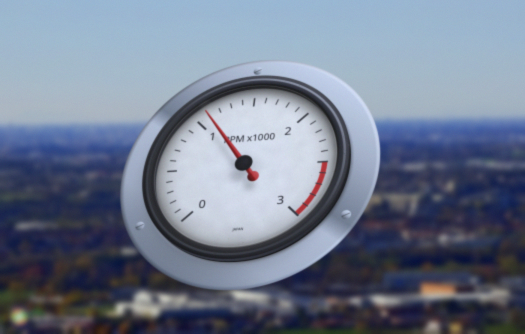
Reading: 1100 rpm
